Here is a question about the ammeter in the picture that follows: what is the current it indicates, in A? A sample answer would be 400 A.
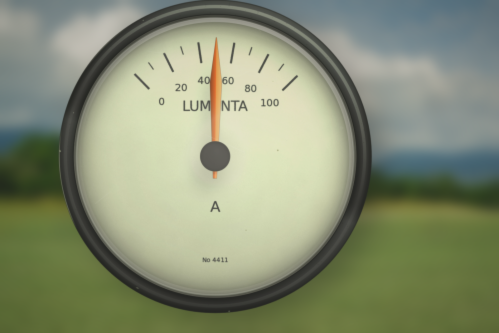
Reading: 50 A
